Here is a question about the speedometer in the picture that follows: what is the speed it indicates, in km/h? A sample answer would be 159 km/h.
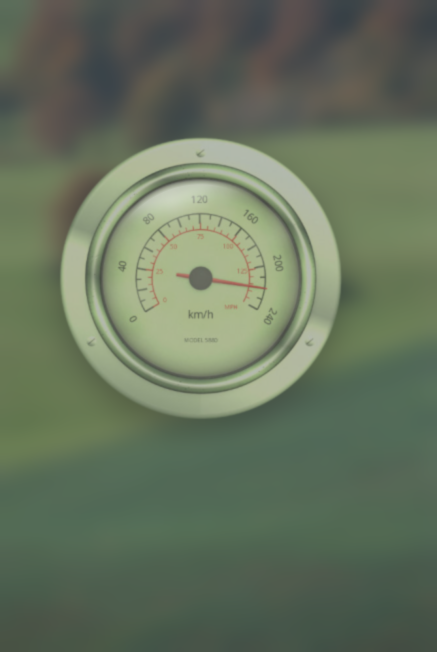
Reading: 220 km/h
